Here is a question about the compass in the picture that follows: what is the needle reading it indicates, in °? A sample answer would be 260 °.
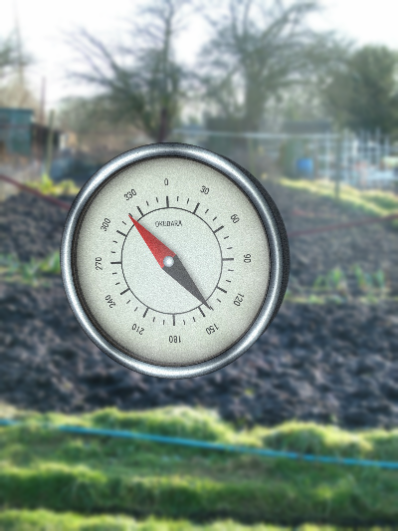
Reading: 320 °
